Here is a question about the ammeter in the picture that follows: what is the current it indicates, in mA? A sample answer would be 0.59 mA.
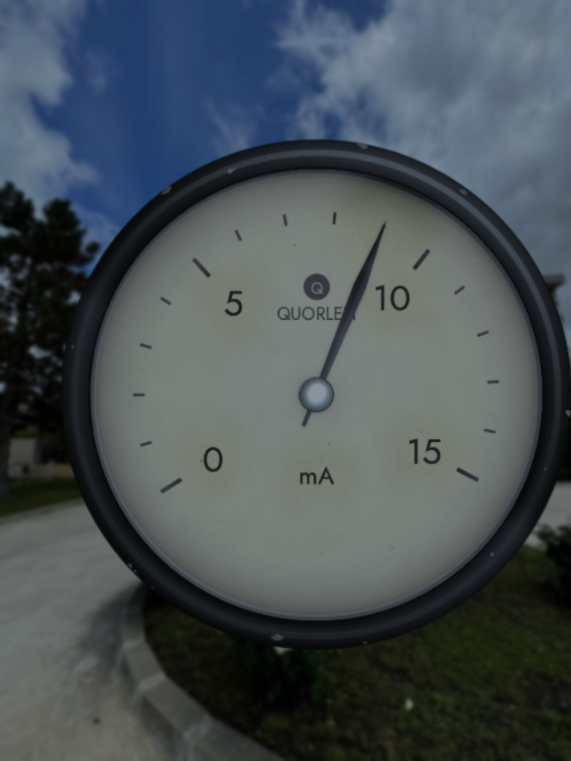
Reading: 9 mA
